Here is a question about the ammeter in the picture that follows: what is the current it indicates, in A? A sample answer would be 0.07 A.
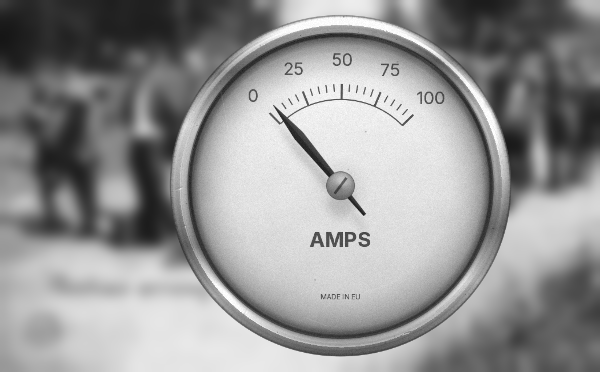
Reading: 5 A
